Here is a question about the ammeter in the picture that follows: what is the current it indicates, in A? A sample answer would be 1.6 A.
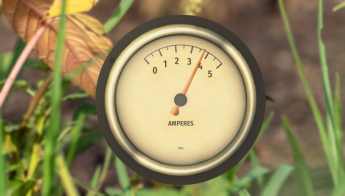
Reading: 3.75 A
